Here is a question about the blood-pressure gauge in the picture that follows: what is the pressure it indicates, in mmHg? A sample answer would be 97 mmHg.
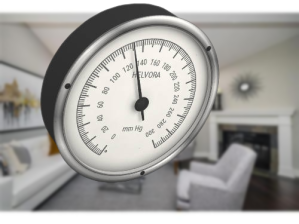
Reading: 130 mmHg
